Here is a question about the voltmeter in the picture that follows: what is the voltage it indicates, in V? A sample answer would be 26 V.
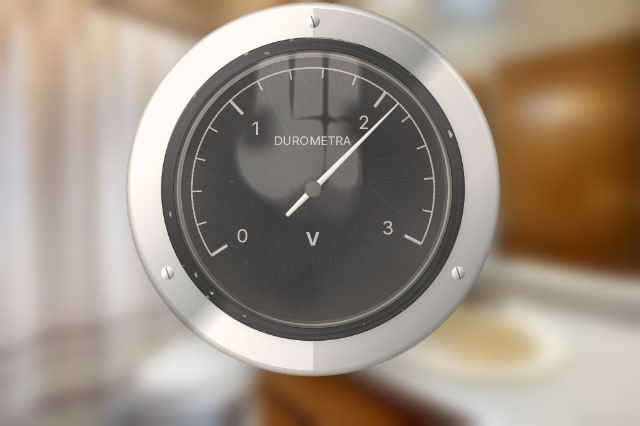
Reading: 2.1 V
